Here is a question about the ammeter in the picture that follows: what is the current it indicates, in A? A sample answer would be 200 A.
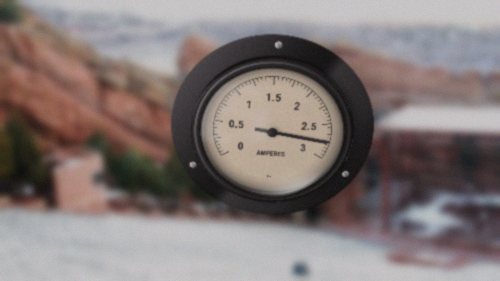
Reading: 2.75 A
